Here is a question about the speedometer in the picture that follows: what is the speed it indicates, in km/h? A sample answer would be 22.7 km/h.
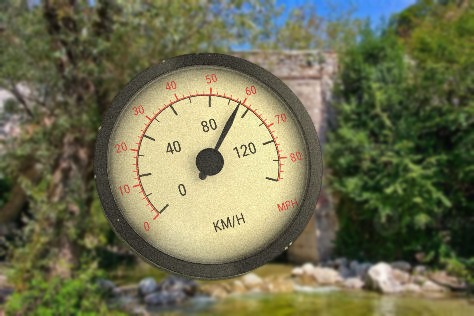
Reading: 95 km/h
